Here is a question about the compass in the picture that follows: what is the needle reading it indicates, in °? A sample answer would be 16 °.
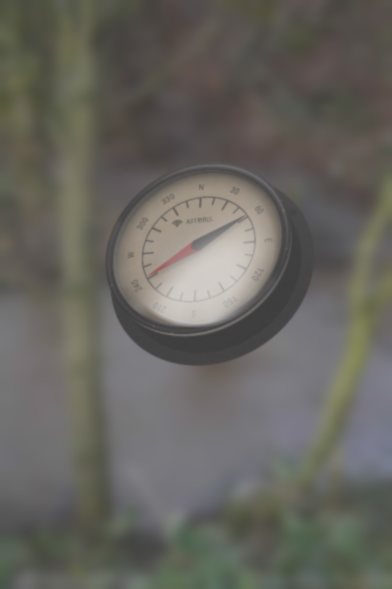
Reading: 240 °
